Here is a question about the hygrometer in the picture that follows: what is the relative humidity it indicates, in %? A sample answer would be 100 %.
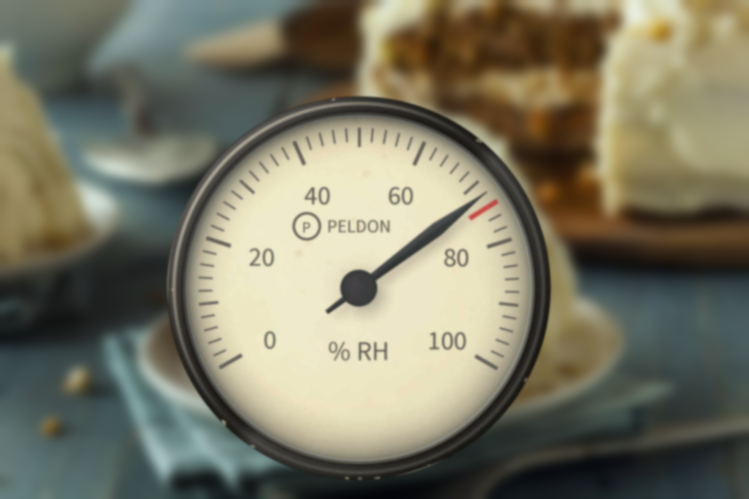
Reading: 72 %
